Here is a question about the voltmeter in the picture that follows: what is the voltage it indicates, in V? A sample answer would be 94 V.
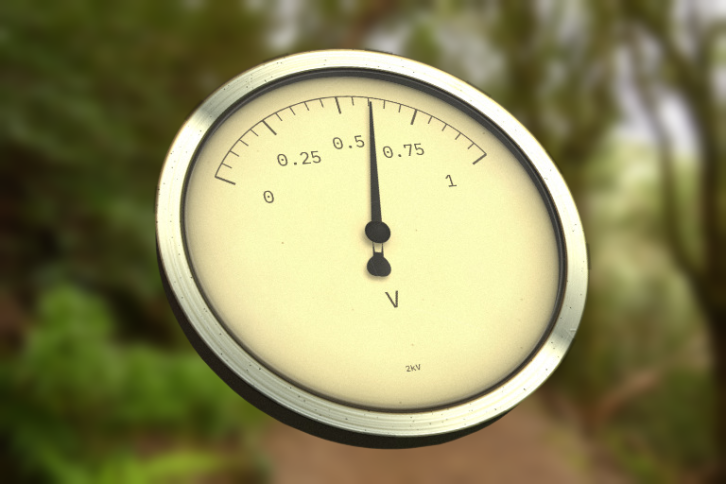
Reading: 0.6 V
